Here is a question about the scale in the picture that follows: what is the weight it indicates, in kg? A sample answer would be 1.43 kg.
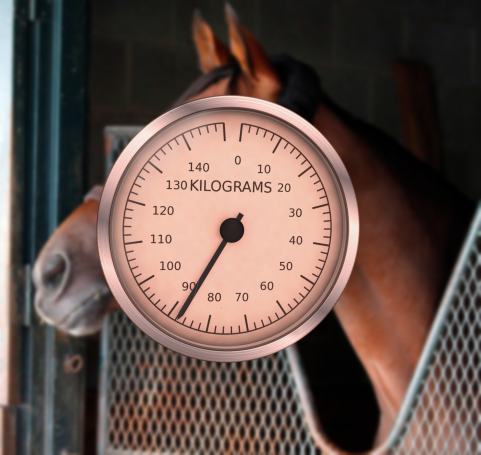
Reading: 88 kg
